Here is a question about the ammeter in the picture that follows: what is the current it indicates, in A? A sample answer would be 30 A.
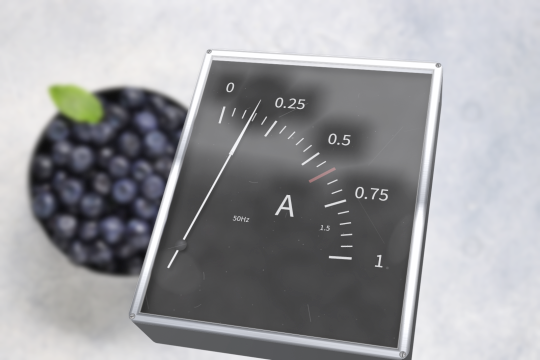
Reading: 0.15 A
